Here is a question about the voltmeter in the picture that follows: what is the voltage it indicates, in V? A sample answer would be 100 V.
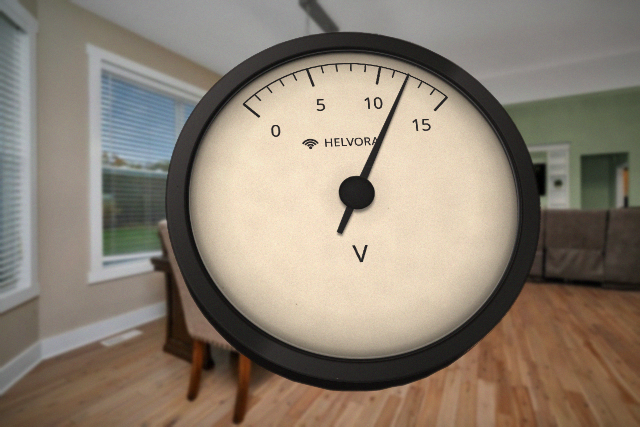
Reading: 12 V
